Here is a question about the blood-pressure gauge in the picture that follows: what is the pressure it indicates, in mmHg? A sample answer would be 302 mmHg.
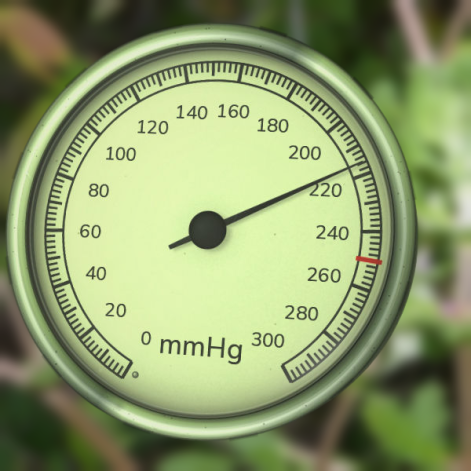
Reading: 216 mmHg
